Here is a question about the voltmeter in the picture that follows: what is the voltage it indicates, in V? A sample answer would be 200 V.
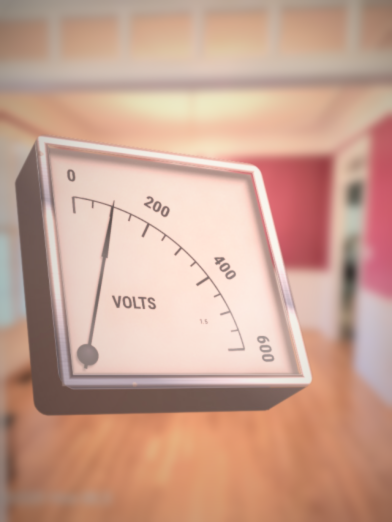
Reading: 100 V
